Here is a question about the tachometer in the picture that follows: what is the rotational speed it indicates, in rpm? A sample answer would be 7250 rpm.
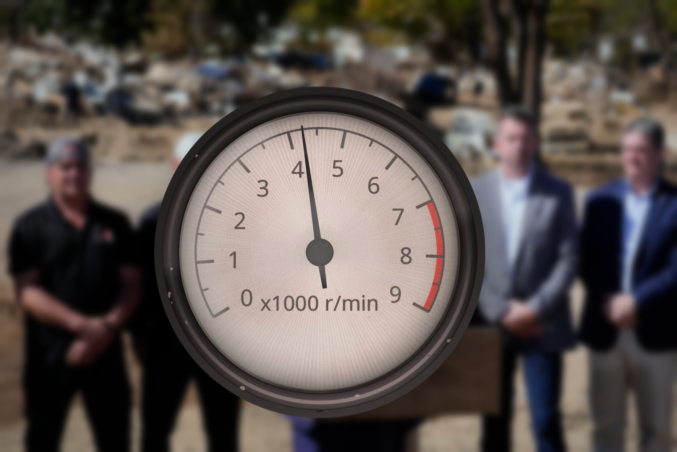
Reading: 4250 rpm
